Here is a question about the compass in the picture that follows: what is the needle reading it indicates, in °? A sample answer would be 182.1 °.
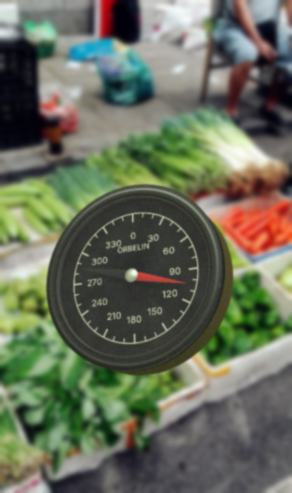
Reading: 105 °
